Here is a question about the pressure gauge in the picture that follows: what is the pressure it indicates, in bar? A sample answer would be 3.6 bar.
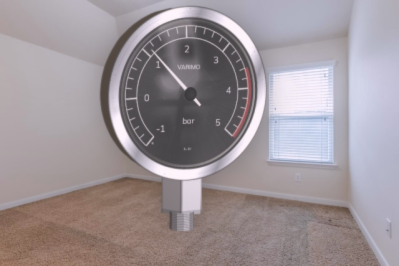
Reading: 1.1 bar
